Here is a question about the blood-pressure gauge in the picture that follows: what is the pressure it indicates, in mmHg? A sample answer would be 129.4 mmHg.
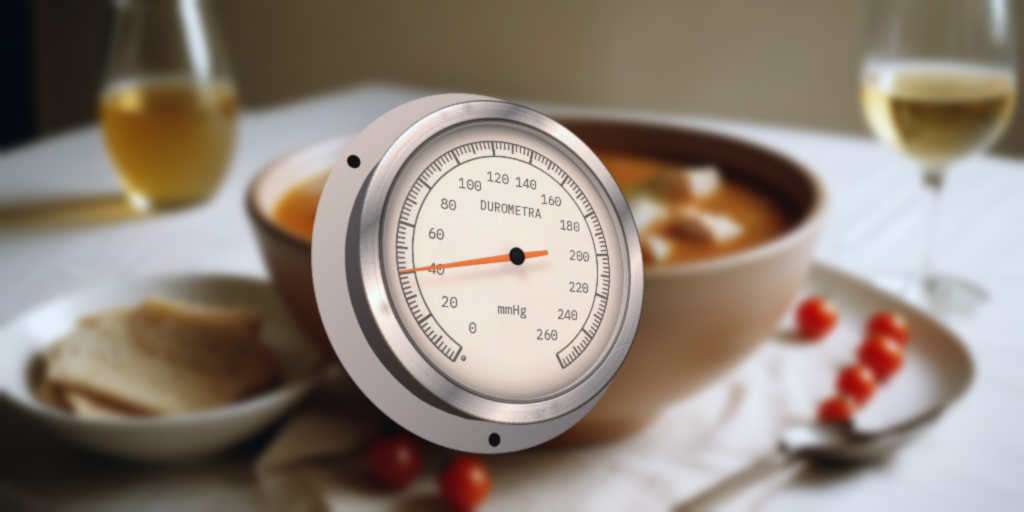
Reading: 40 mmHg
